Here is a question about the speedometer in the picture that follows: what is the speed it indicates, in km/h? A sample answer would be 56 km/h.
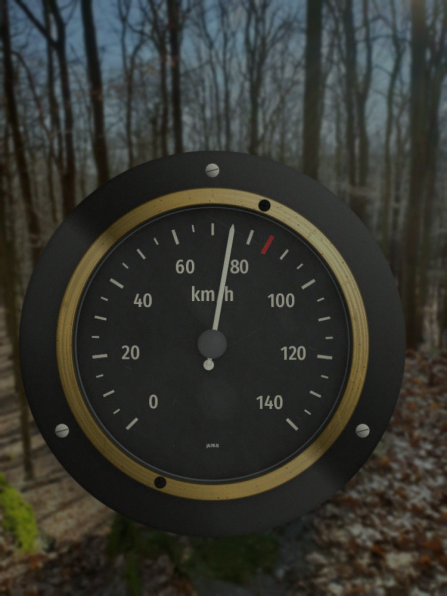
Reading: 75 km/h
